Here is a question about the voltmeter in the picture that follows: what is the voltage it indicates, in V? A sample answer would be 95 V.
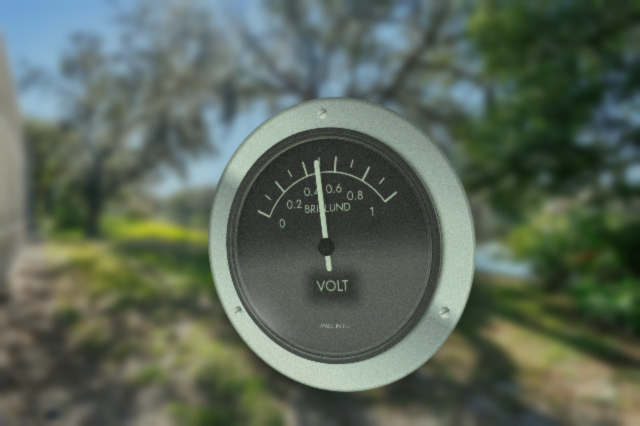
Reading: 0.5 V
